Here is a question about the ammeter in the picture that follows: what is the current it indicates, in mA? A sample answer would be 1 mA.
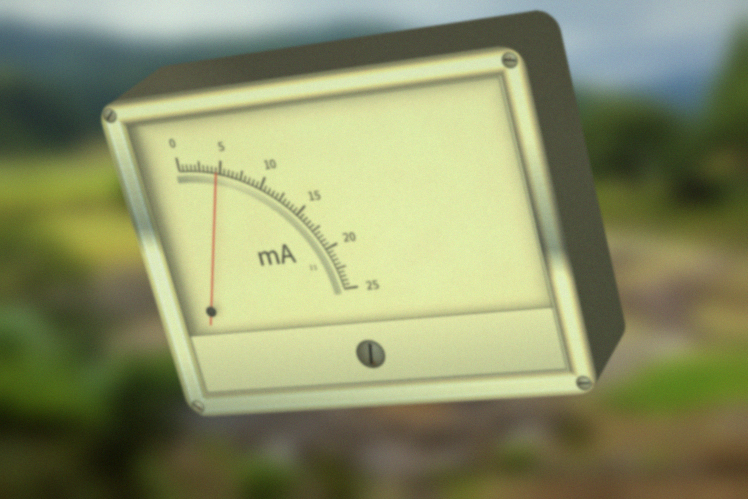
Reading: 5 mA
